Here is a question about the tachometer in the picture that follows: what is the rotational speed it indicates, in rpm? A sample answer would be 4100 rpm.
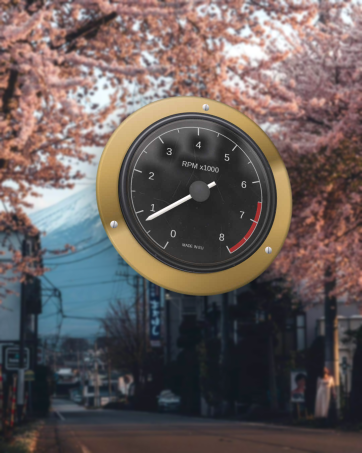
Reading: 750 rpm
